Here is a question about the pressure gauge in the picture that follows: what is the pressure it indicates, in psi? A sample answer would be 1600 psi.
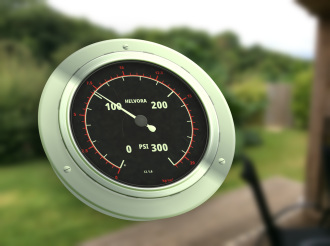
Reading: 100 psi
